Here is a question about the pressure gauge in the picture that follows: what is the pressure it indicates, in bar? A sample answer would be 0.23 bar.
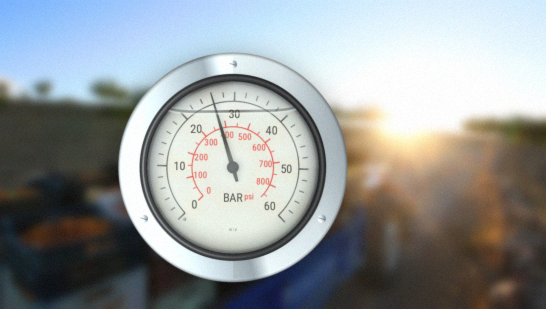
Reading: 26 bar
